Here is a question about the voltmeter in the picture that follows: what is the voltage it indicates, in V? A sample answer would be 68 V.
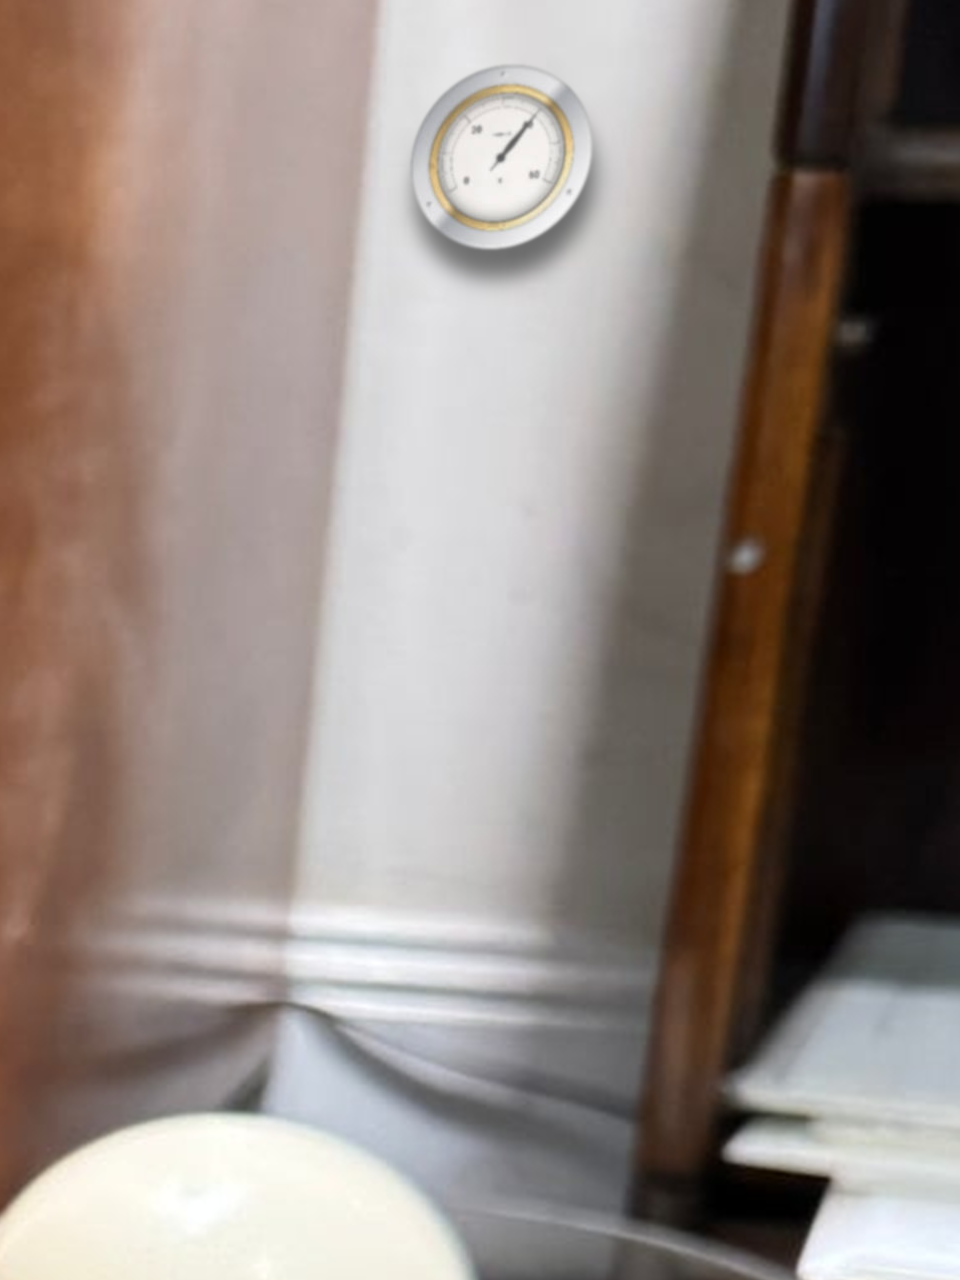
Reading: 40 V
